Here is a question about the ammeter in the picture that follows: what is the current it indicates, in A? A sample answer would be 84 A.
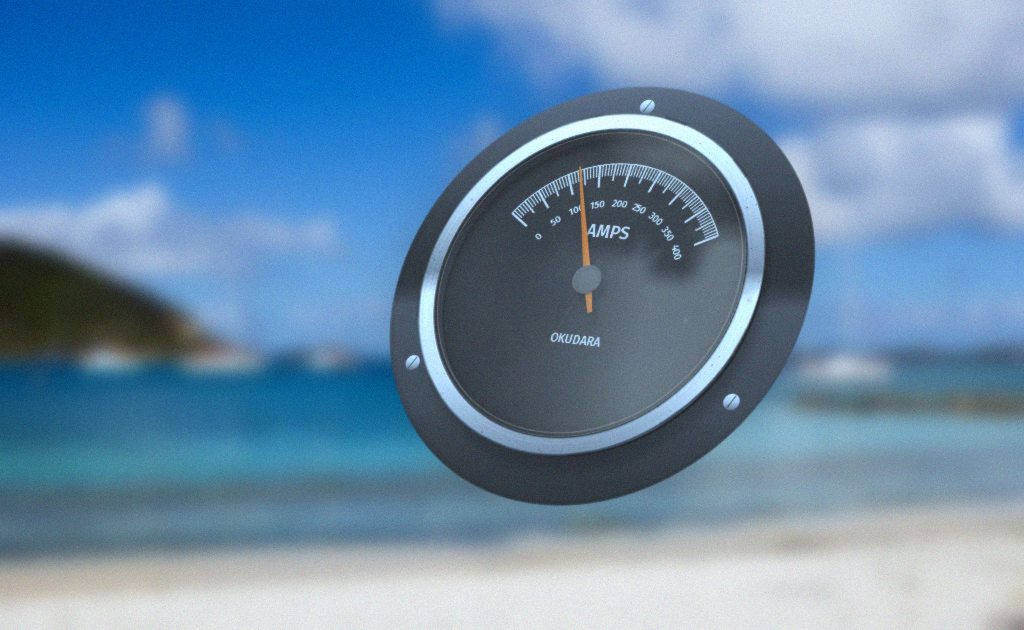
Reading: 125 A
